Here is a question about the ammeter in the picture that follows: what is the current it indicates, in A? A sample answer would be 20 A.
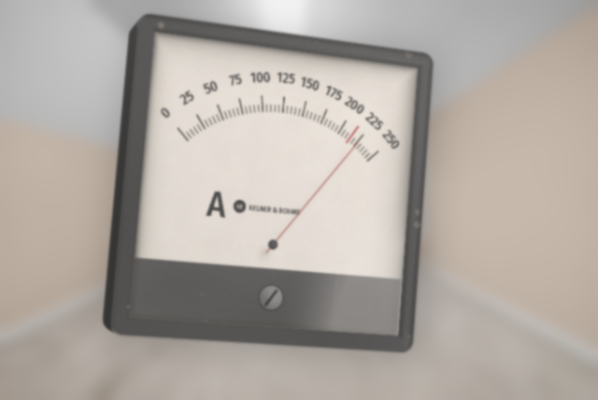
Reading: 225 A
